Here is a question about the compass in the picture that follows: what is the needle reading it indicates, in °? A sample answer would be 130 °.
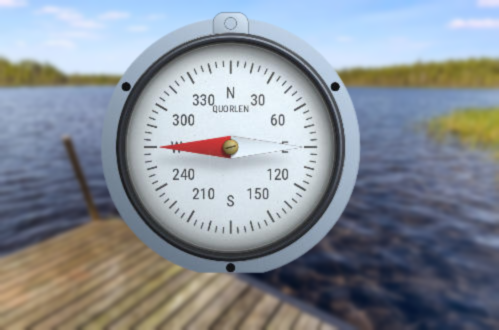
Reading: 270 °
